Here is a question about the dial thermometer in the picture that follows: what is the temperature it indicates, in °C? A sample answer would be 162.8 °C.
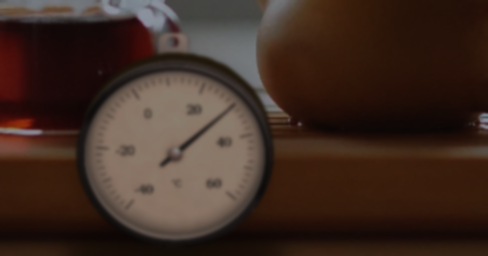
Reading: 30 °C
